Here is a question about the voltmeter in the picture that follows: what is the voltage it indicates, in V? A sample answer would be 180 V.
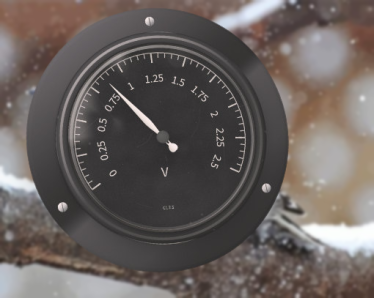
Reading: 0.85 V
